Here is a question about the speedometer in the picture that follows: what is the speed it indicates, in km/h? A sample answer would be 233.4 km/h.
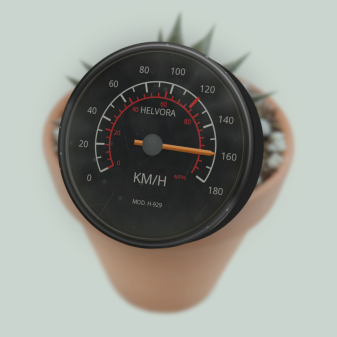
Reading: 160 km/h
